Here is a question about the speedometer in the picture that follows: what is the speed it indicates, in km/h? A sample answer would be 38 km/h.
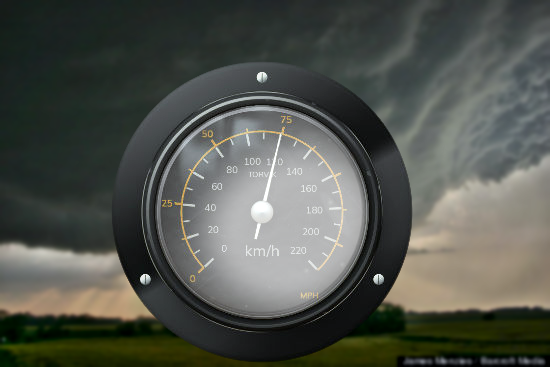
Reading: 120 km/h
